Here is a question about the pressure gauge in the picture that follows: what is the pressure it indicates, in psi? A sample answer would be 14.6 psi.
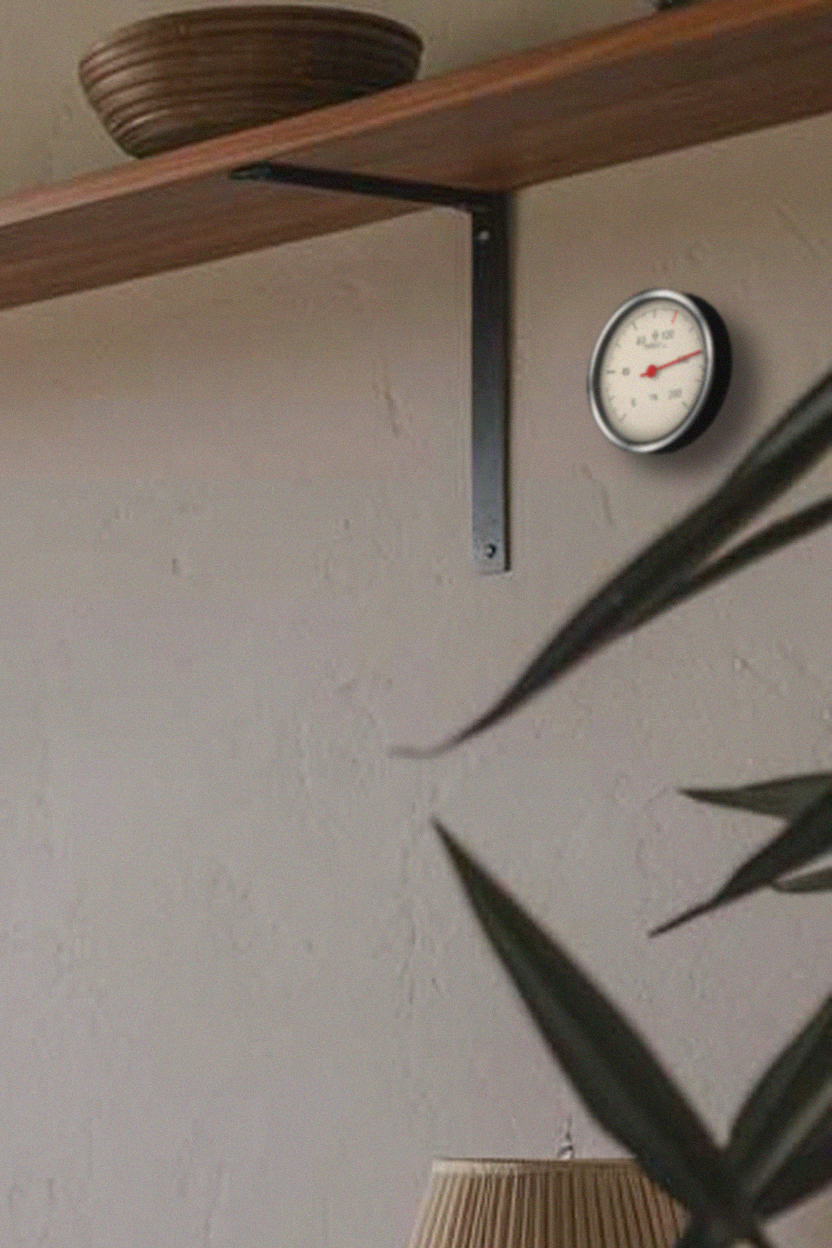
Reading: 160 psi
